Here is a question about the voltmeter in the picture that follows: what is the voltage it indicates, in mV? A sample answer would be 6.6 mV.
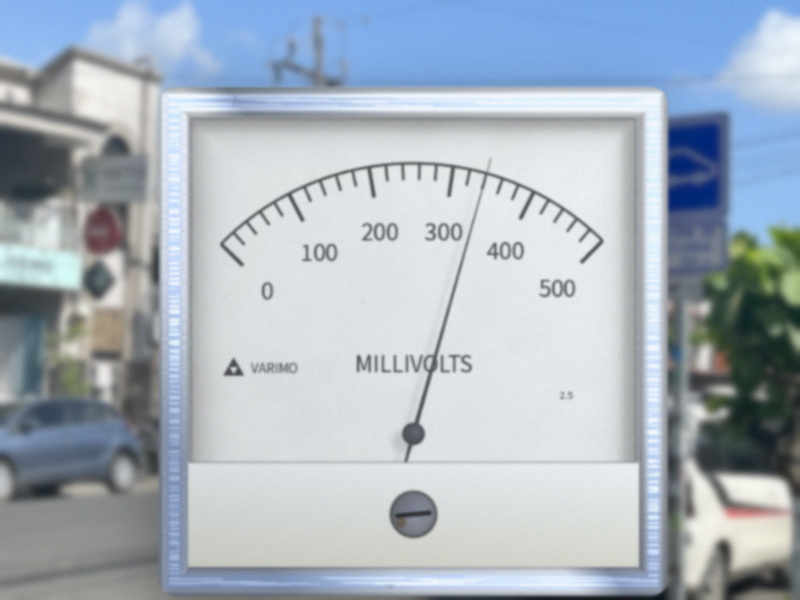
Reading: 340 mV
